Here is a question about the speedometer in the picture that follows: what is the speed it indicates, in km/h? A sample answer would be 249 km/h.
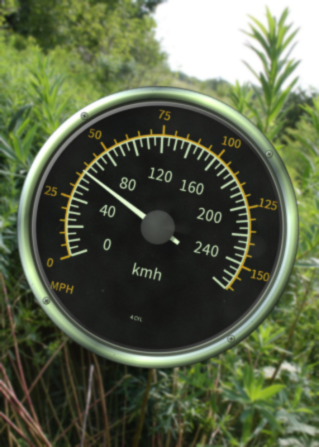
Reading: 60 km/h
